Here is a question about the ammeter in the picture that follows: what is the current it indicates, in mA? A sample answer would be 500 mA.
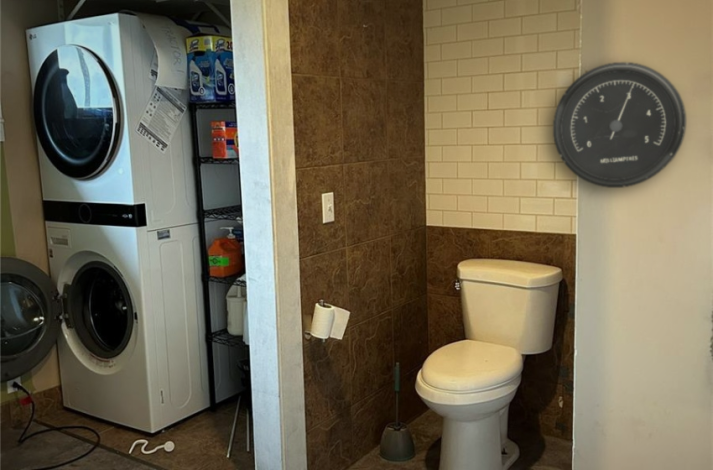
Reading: 3 mA
